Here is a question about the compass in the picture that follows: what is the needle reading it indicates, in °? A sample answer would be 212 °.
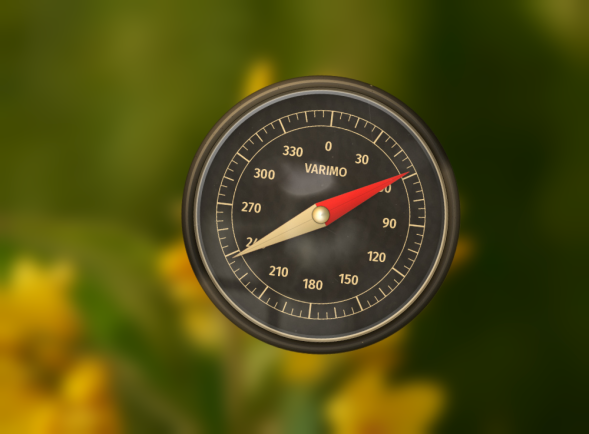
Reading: 57.5 °
